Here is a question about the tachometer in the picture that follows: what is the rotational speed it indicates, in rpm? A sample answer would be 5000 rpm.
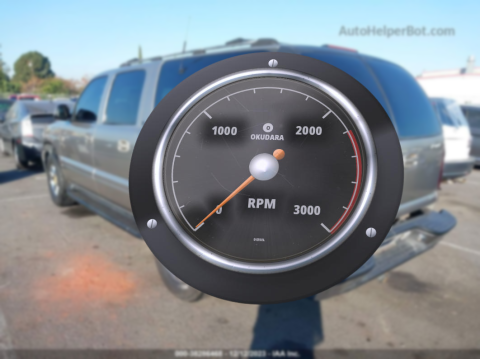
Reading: 0 rpm
